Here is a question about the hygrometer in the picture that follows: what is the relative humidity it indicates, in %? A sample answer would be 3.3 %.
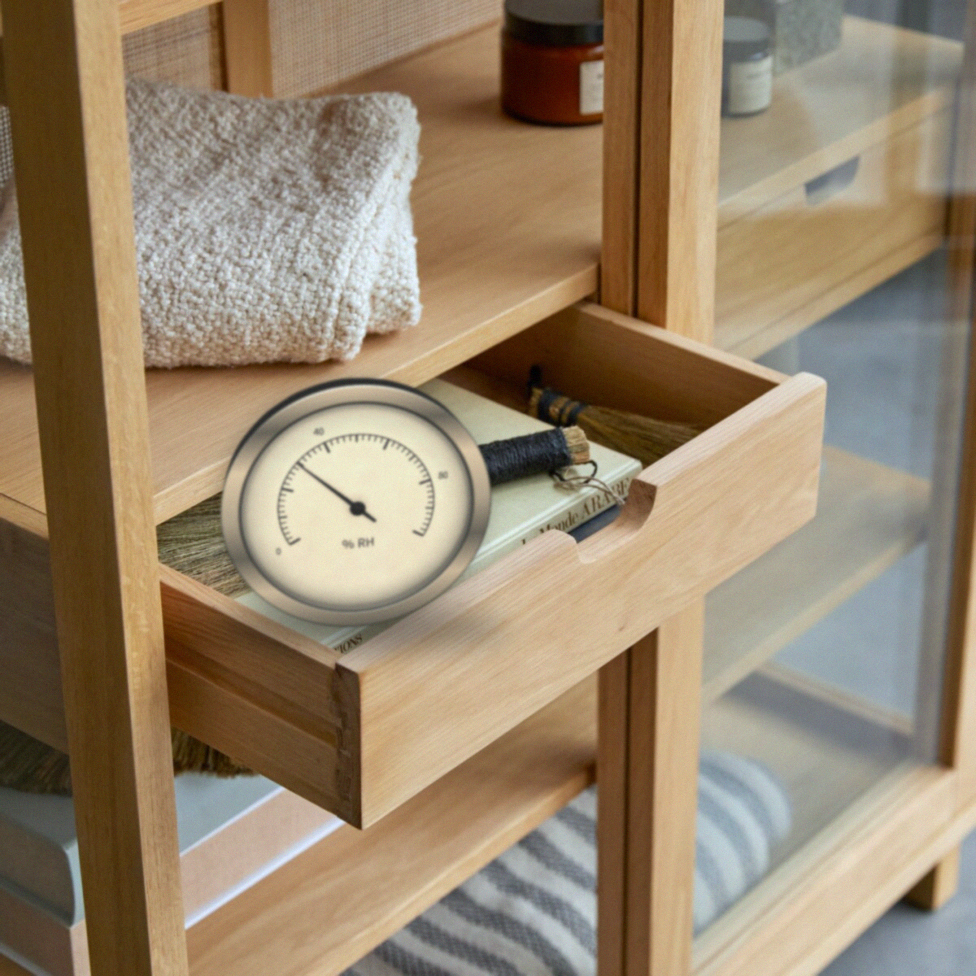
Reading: 30 %
